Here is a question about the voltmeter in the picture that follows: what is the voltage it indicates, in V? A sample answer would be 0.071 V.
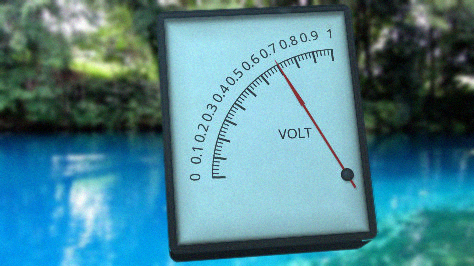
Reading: 0.7 V
